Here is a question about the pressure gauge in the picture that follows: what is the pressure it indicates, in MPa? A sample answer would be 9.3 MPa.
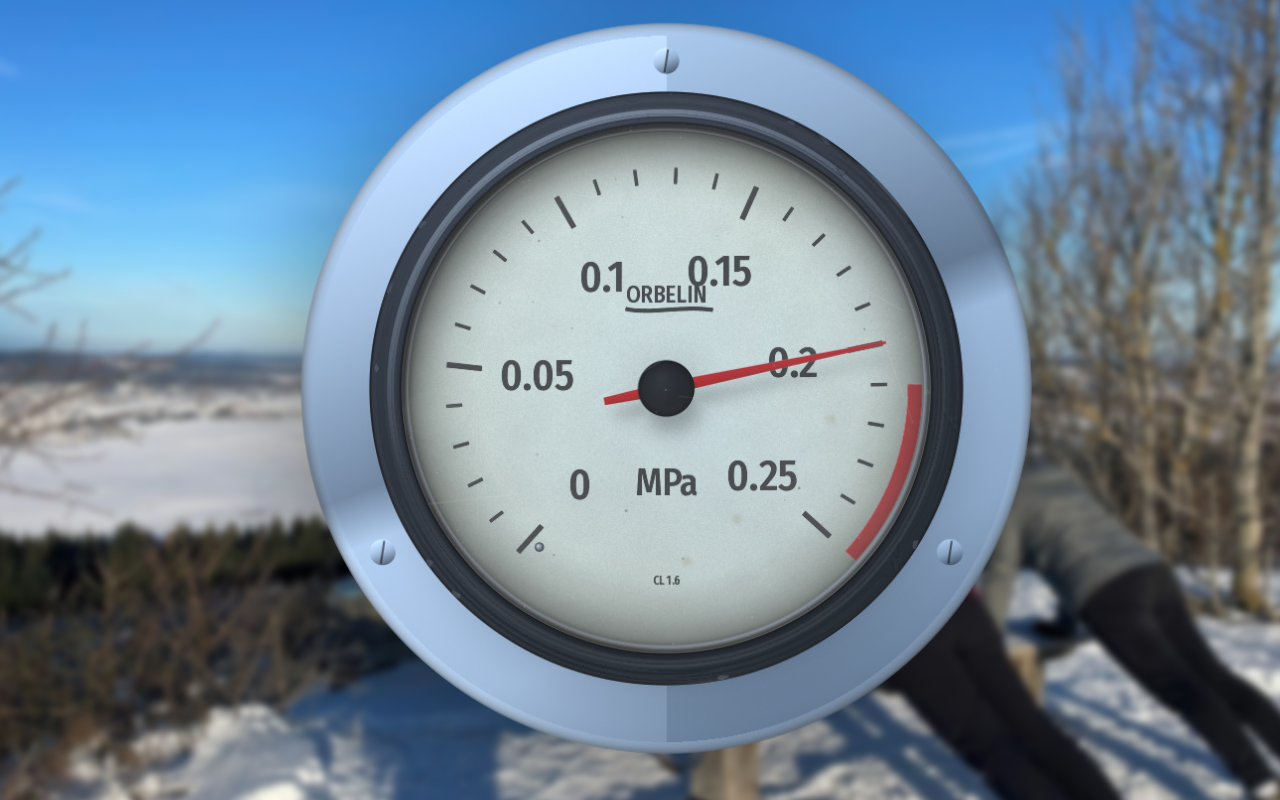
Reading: 0.2 MPa
